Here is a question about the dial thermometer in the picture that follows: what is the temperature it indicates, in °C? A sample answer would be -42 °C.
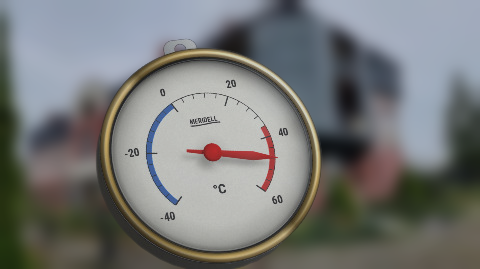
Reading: 48 °C
